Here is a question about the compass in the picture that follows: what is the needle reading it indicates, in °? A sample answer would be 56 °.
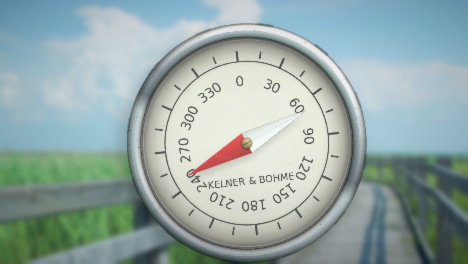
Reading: 247.5 °
